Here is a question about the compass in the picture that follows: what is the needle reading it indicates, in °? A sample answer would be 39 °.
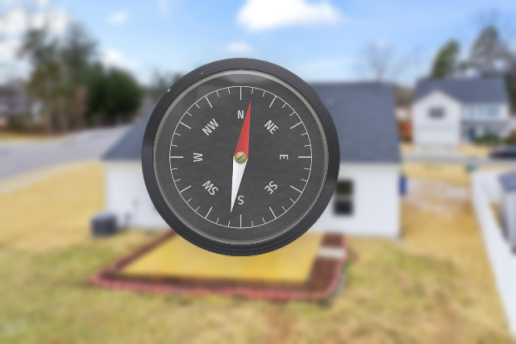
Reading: 10 °
